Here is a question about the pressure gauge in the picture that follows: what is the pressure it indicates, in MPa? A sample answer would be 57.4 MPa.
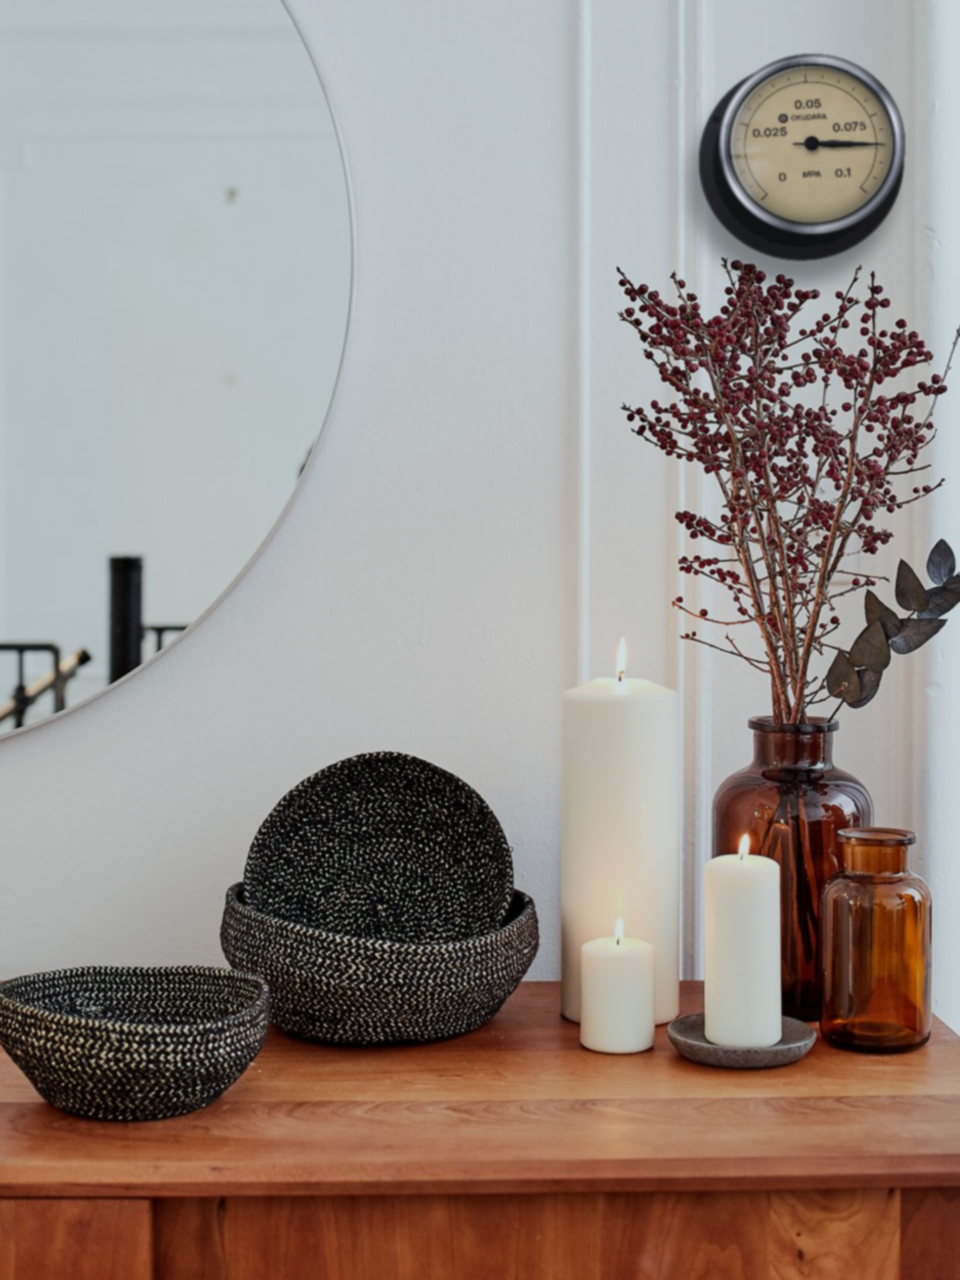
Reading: 0.085 MPa
